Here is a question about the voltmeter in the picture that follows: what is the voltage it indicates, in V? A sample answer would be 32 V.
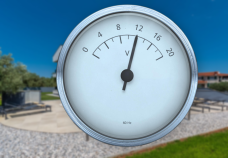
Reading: 12 V
